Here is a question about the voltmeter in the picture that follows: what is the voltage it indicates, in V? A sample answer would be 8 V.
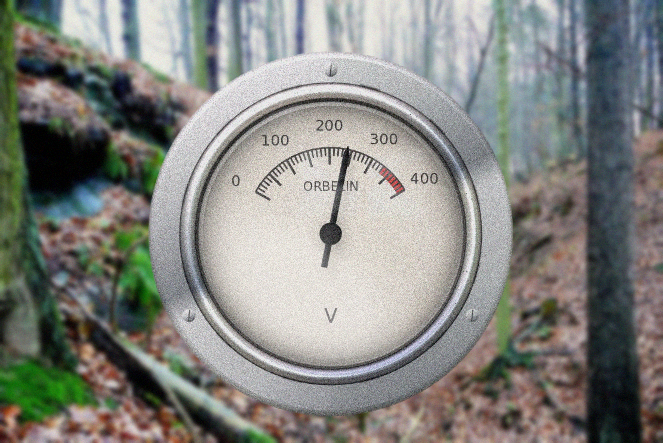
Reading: 240 V
